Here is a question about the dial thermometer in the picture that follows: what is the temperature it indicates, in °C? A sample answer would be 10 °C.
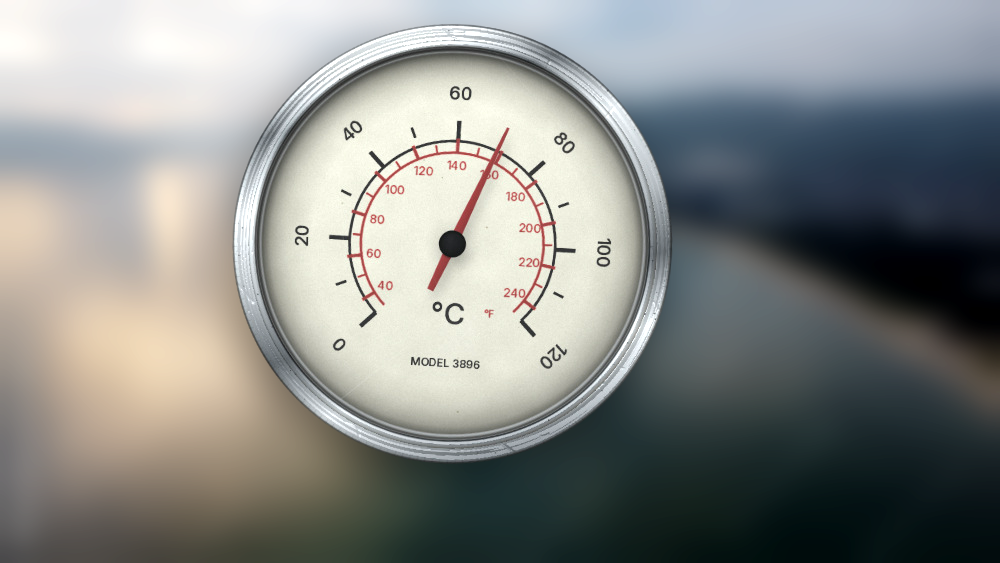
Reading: 70 °C
